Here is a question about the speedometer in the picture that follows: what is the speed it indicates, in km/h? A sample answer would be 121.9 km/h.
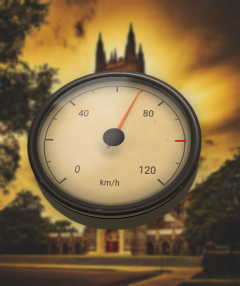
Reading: 70 km/h
